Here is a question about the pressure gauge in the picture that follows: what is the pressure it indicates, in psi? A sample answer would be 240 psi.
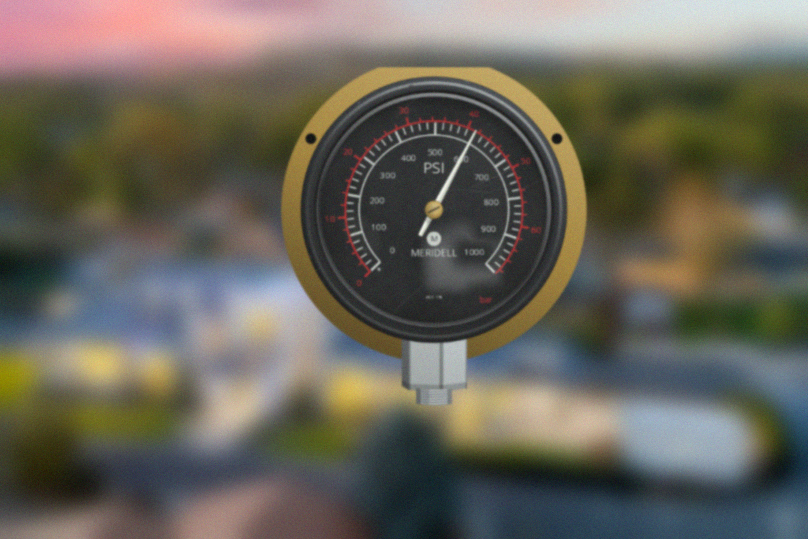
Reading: 600 psi
